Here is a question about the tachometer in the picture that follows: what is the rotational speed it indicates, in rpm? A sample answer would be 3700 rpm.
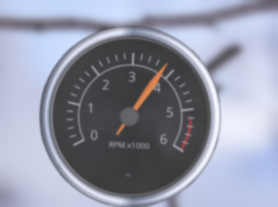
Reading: 3800 rpm
